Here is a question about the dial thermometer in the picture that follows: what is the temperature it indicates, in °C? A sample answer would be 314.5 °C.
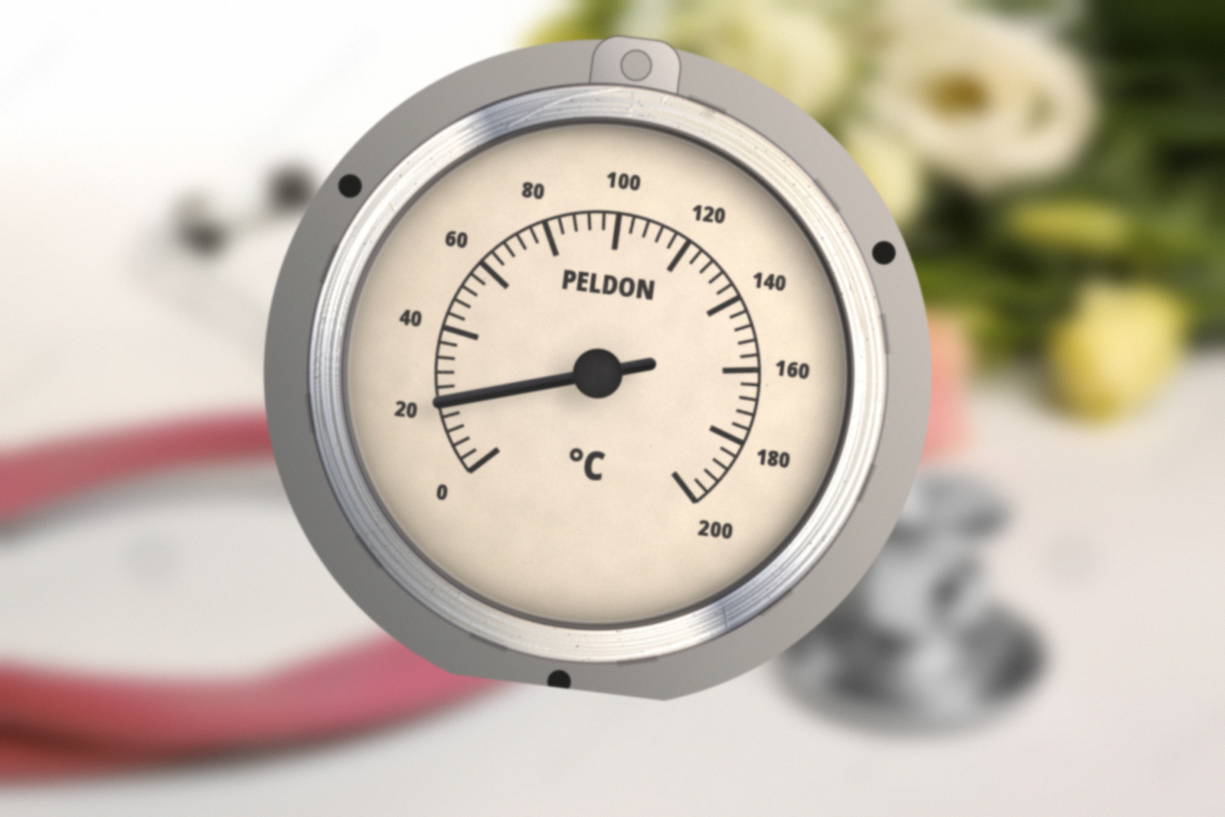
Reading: 20 °C
